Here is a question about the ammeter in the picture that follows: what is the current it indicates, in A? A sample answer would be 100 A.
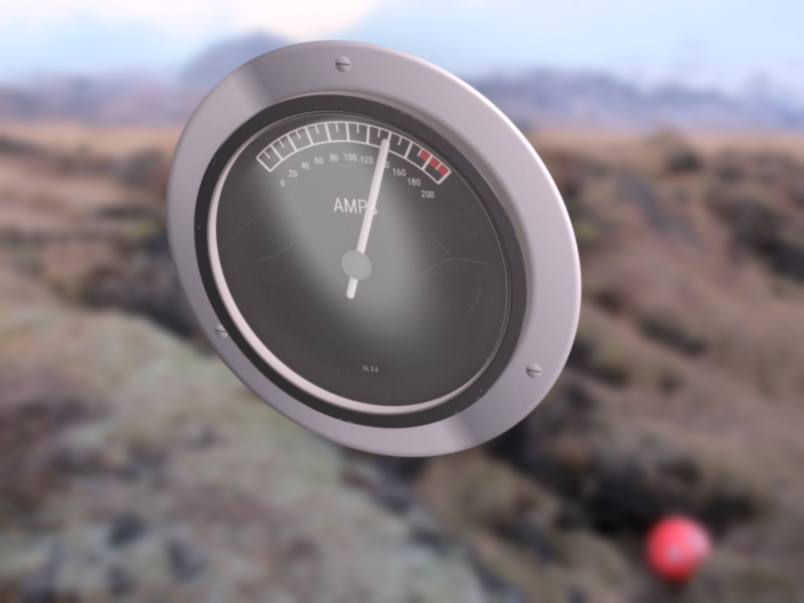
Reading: 140 A
